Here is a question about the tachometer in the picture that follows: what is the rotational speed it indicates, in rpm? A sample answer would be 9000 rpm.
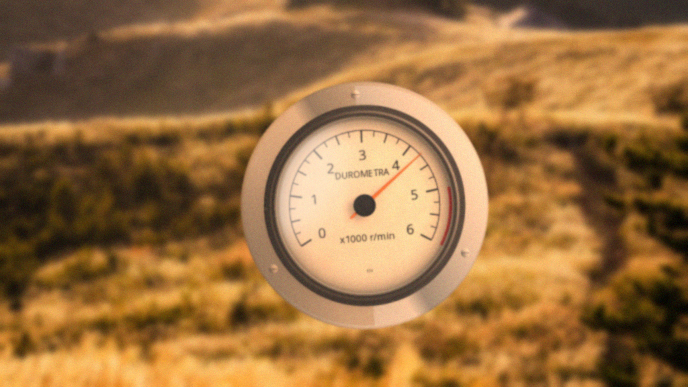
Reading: 4250 rpm
